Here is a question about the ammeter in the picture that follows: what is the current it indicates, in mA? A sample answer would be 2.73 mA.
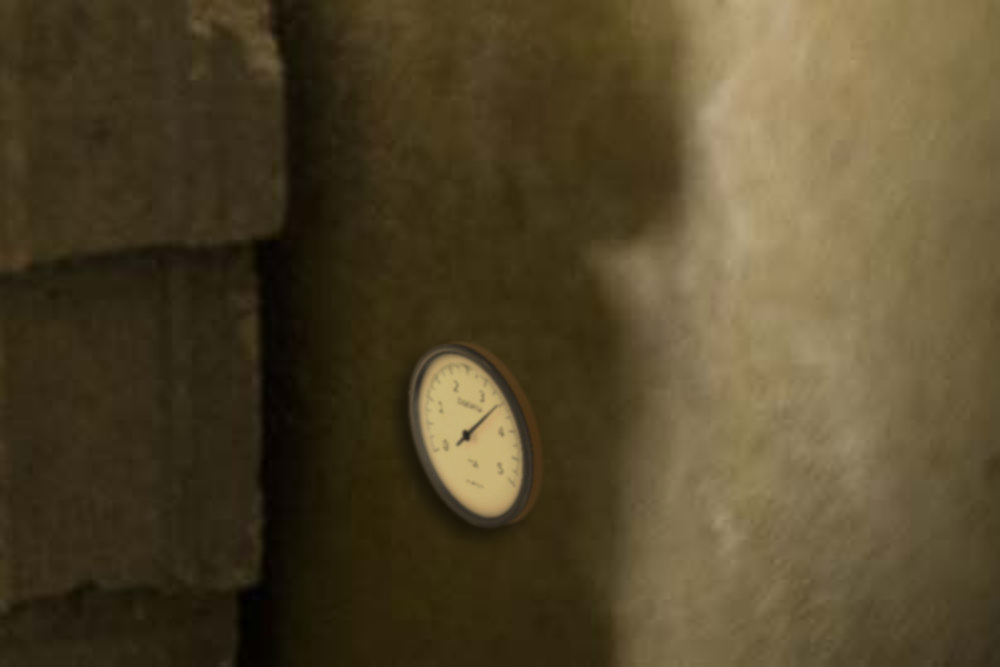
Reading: 3.5 mA
